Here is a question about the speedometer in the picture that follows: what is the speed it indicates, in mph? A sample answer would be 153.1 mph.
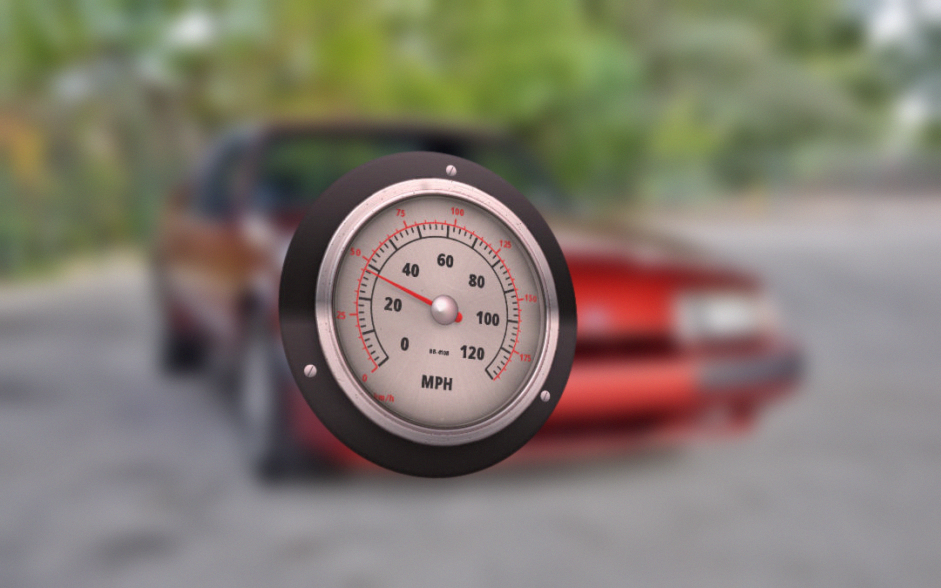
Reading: 28 mph
